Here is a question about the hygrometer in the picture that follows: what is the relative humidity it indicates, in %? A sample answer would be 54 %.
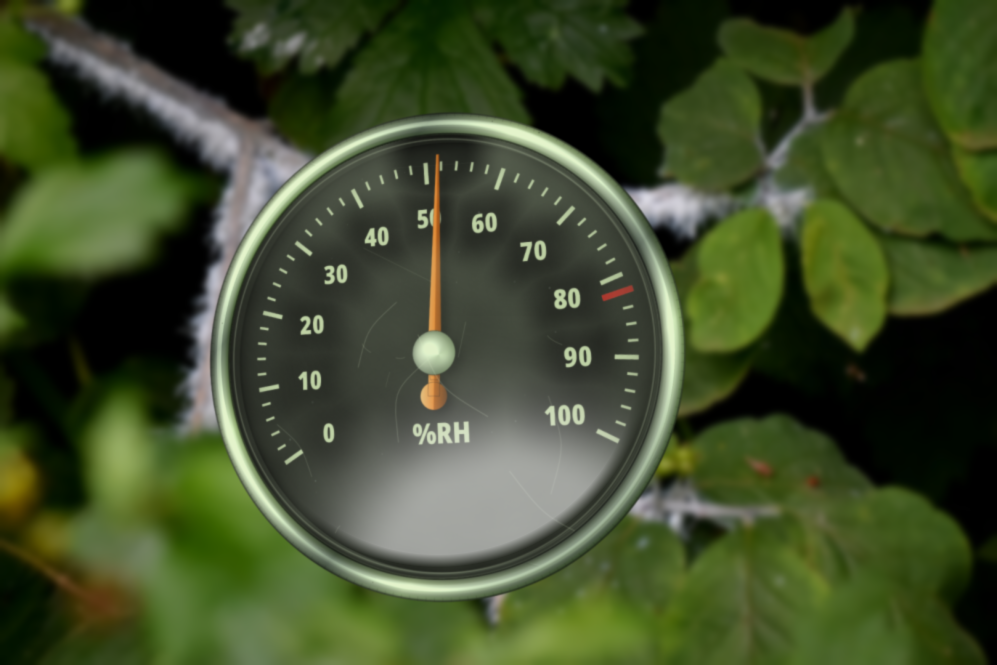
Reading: 52 %
